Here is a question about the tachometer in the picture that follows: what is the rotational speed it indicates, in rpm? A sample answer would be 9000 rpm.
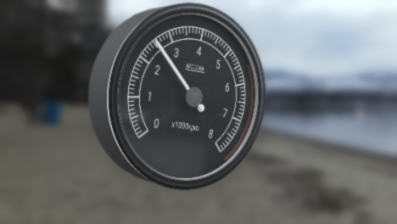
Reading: 2500 rpm
